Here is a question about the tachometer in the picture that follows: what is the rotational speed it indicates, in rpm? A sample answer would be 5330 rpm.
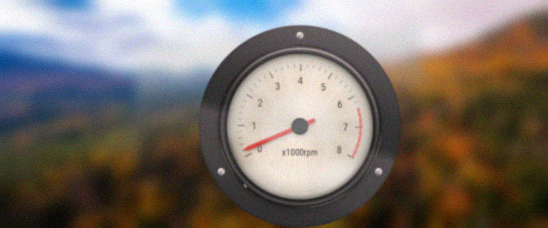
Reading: 200 rpm
